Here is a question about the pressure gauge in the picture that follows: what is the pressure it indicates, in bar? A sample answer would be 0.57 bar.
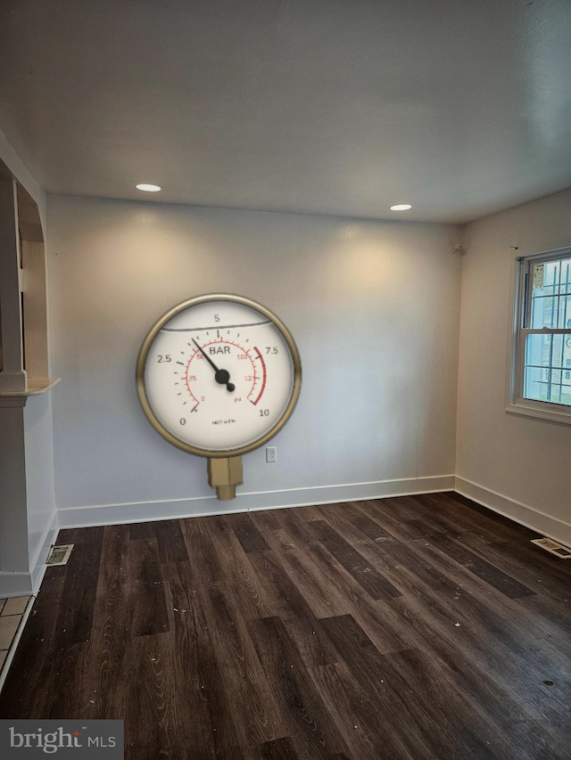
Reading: 3.75 bar
